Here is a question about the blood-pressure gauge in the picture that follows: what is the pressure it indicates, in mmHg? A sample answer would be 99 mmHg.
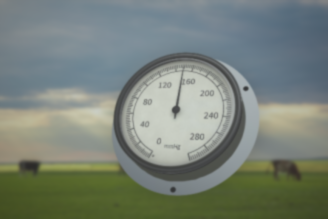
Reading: 150 mmHg
